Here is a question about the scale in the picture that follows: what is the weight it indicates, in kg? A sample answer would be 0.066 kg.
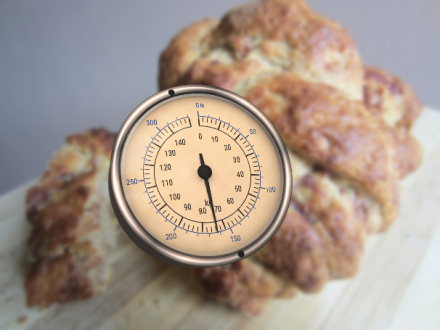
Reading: 74 kg
